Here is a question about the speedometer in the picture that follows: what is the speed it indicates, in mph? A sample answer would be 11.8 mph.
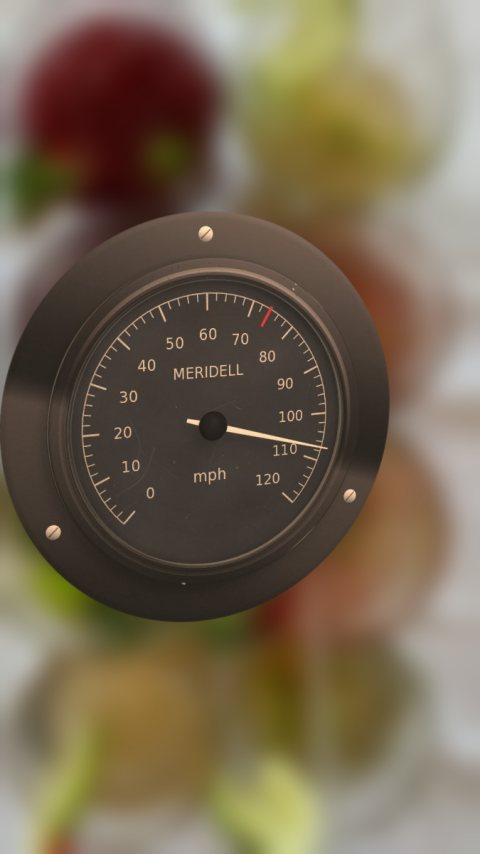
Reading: 107 mph
